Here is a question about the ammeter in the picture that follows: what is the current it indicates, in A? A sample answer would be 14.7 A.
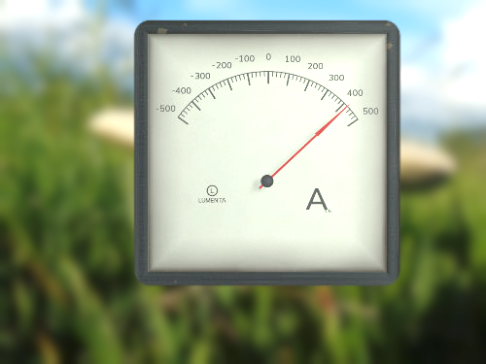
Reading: 420 A
